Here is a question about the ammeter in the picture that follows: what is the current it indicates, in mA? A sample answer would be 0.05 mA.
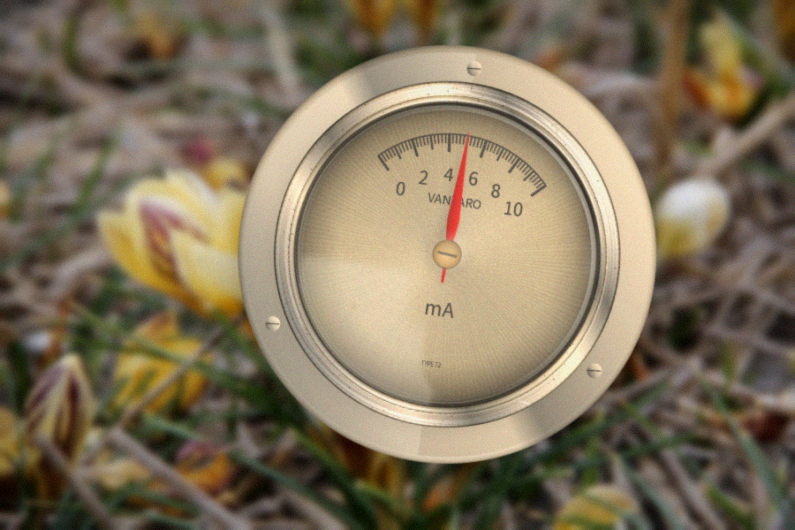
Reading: 5 mA
